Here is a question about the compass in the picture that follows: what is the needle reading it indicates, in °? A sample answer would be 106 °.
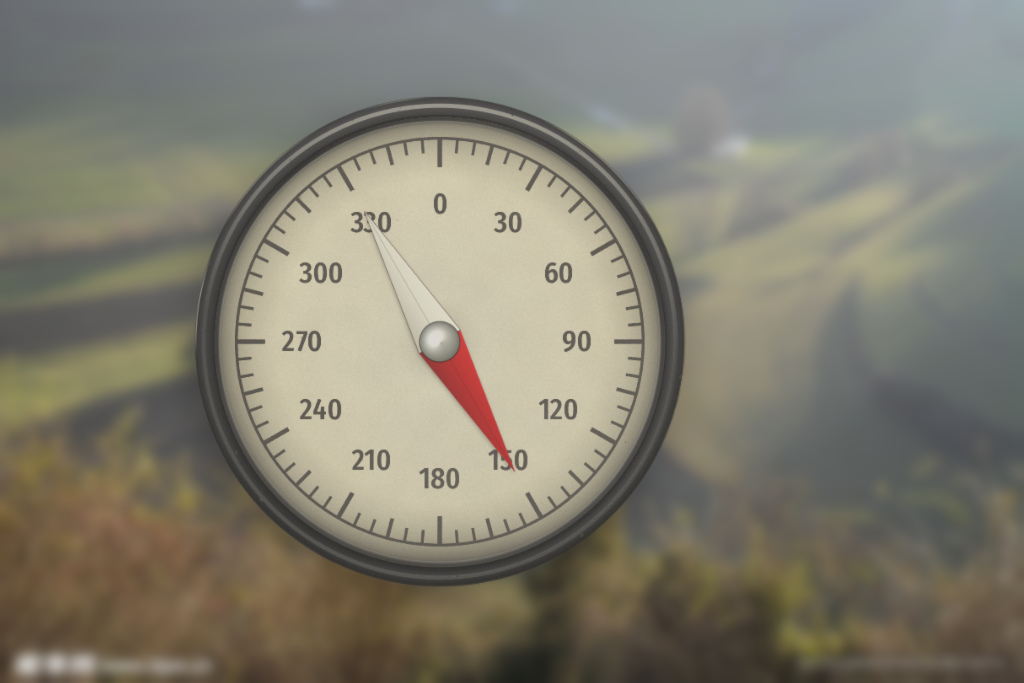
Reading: 150 °
